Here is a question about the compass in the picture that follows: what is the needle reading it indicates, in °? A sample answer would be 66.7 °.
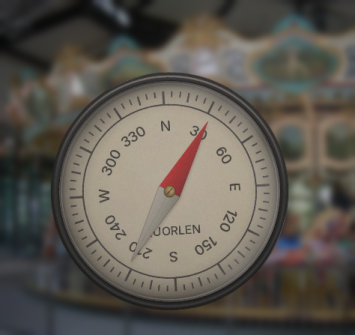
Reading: 32.5 °
